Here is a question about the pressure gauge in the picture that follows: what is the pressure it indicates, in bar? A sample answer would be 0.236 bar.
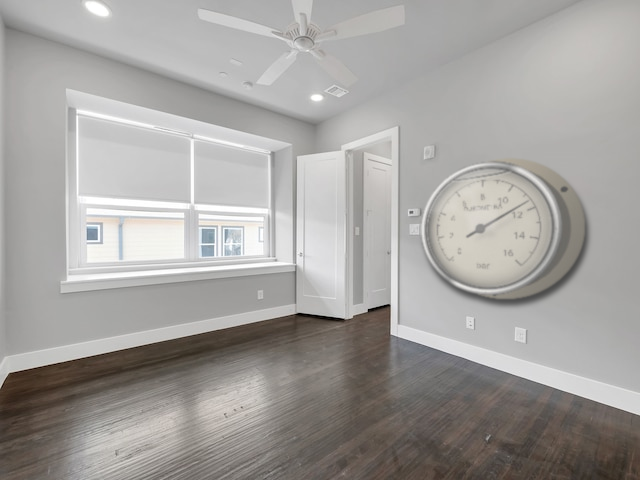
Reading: 11.5 bar
